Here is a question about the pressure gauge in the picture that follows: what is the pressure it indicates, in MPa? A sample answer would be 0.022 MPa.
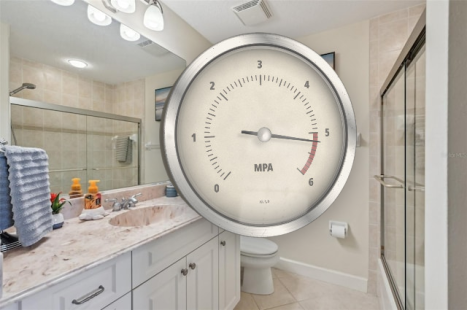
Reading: 5.2 MPa
